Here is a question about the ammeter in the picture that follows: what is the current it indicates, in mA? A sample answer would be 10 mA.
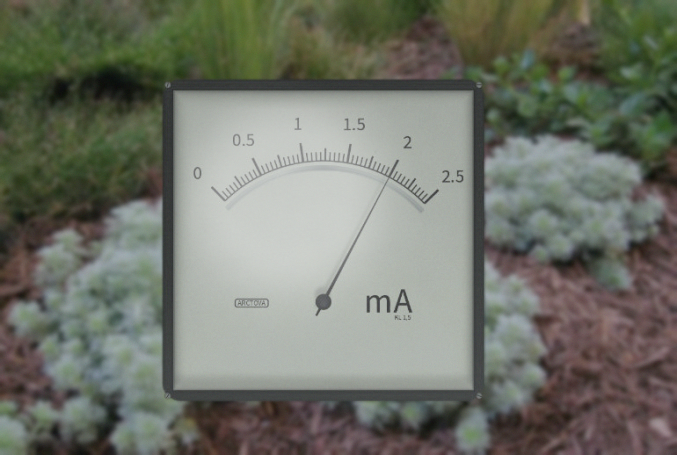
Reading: 2 mA
